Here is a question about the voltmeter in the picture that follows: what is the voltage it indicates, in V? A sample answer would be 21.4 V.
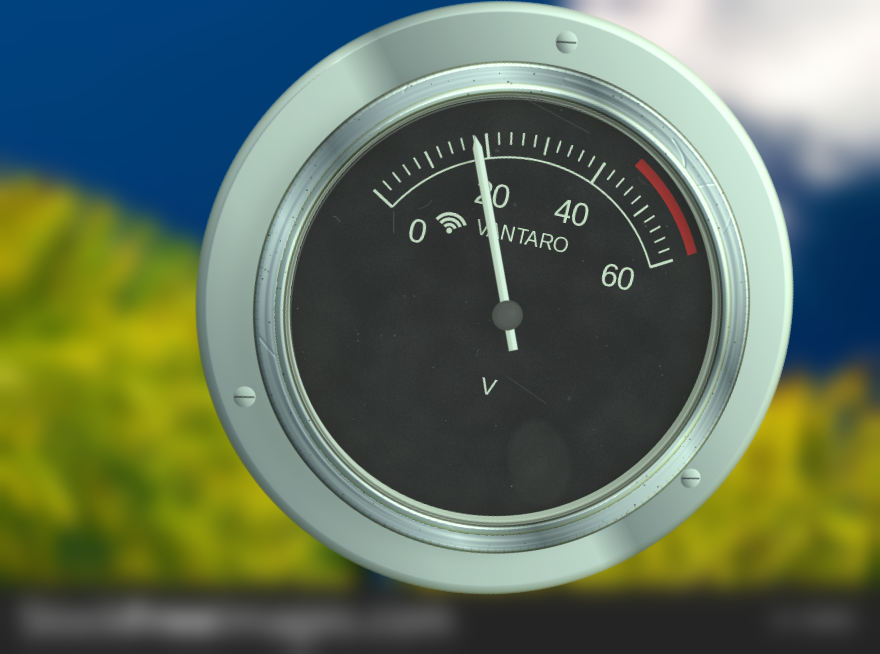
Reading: 18 V
